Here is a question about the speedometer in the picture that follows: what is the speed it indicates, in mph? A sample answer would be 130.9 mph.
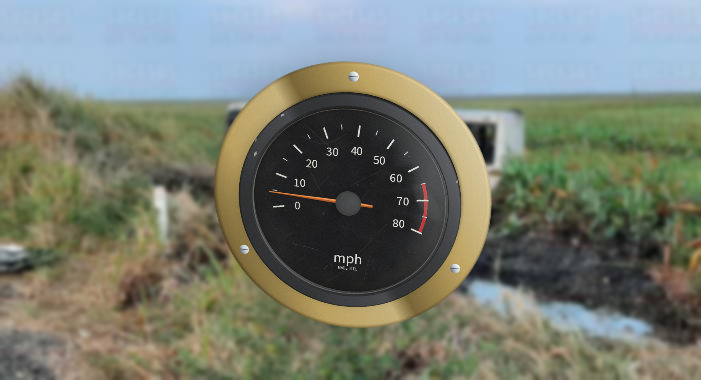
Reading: 5 mph
